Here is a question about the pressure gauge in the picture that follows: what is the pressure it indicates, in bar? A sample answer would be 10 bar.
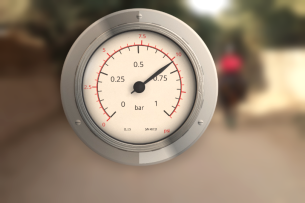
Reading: 0.7 bar
